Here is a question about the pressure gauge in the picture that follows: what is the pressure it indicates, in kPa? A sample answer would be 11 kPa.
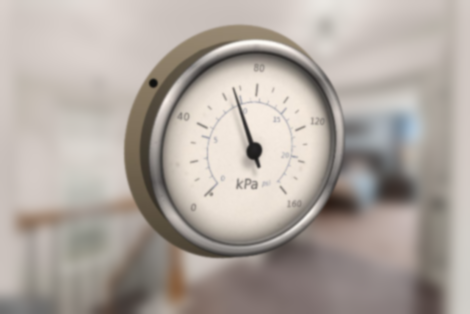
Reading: 65 kPa
